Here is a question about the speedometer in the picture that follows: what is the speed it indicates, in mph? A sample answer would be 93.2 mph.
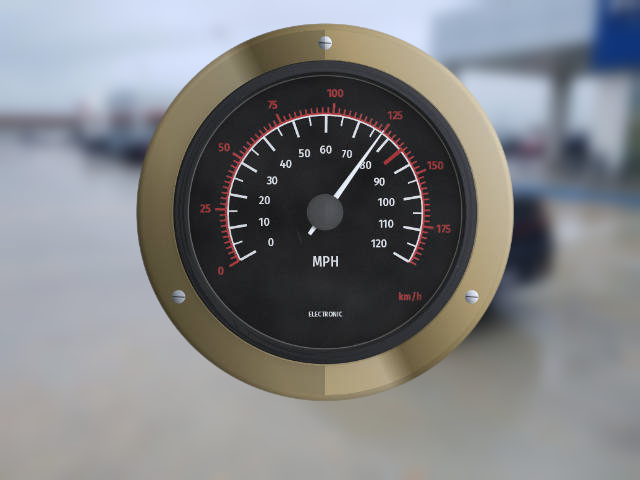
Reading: 77.5 mph
